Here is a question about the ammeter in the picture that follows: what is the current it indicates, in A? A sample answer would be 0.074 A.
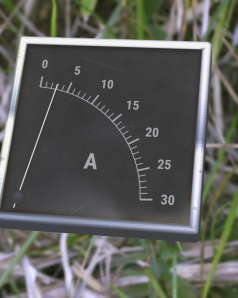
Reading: 3 A
